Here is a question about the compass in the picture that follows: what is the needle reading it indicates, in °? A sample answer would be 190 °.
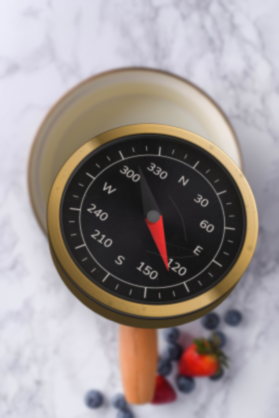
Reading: 130 °
